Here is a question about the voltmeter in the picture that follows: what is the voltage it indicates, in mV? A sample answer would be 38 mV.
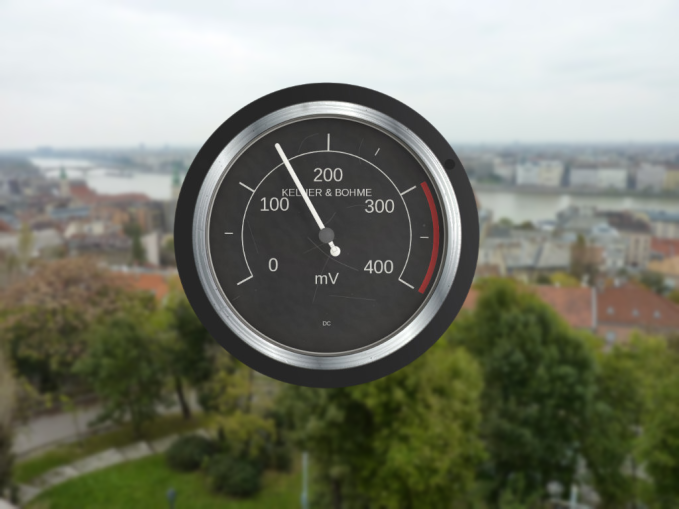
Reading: 150 mV
